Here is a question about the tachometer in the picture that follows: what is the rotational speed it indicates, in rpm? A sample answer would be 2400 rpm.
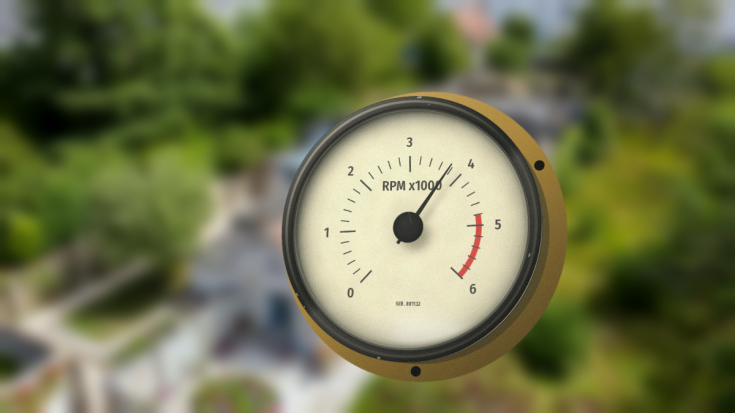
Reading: 3800 rpm
